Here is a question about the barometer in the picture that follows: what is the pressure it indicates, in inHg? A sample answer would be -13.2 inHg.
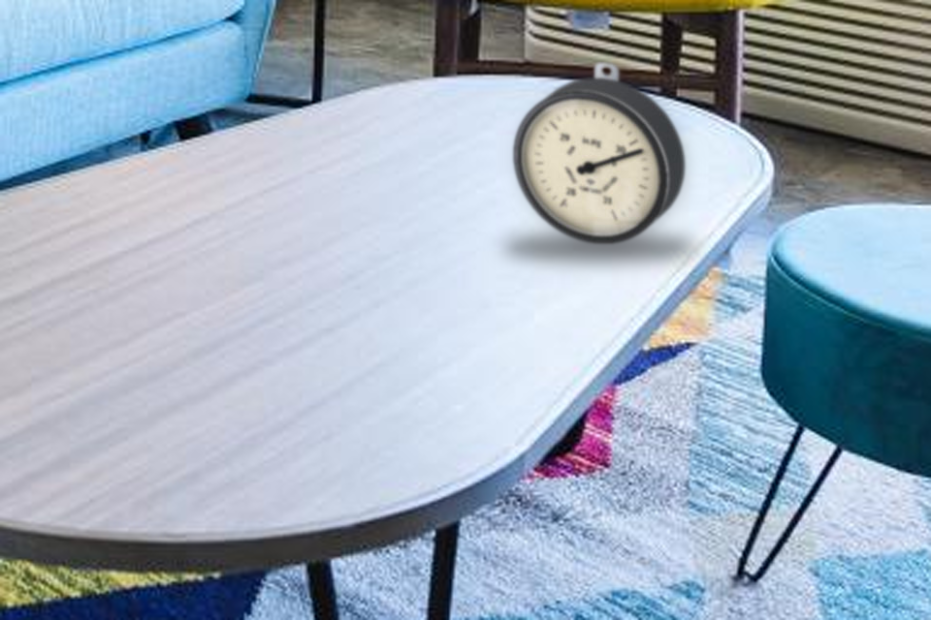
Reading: 30.1 inHg
